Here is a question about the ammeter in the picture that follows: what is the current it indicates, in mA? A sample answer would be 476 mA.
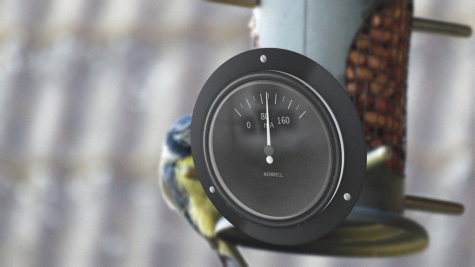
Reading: 100 mA
